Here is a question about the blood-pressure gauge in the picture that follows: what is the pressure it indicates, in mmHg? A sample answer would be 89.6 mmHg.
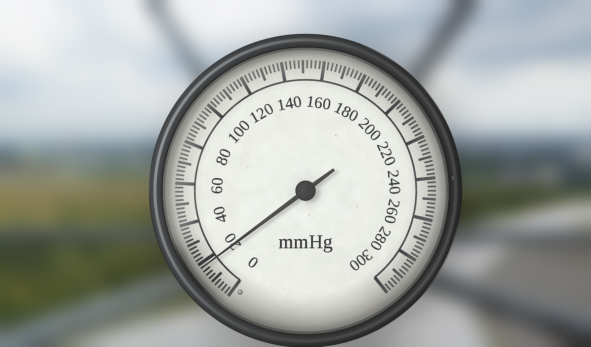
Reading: 18 mmHg
